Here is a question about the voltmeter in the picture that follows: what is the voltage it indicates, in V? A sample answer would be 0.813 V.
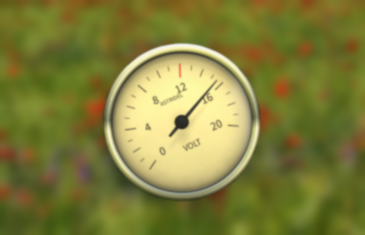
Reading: 15.5 V
